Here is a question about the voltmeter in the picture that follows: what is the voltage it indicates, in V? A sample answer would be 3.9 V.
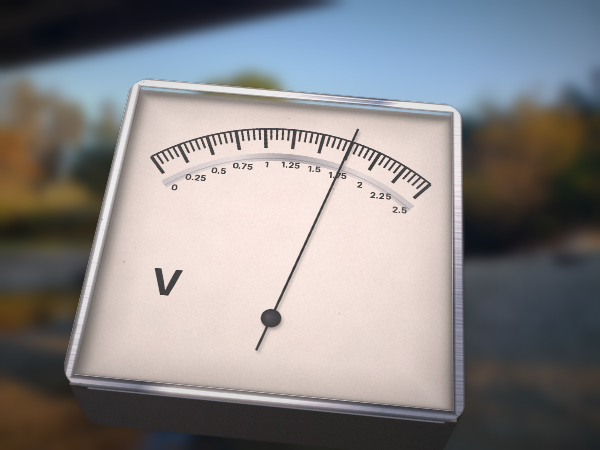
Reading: 1.75 V
